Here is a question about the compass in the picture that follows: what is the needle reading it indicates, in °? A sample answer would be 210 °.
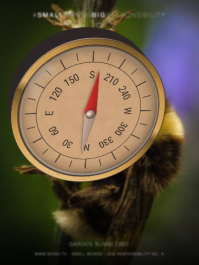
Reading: 187.5 °
